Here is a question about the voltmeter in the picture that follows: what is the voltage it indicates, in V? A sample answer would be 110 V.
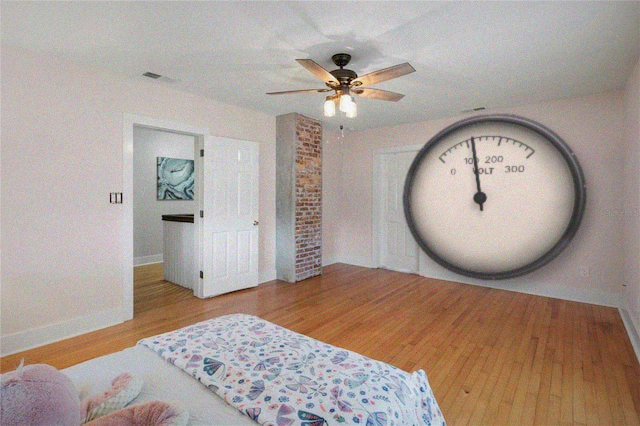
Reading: 120 V
